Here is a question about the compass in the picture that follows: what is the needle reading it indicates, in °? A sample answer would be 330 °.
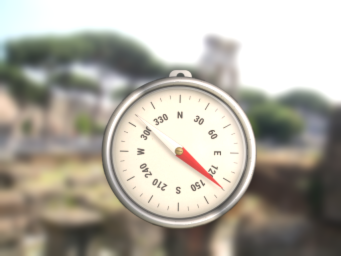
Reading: 130 °
